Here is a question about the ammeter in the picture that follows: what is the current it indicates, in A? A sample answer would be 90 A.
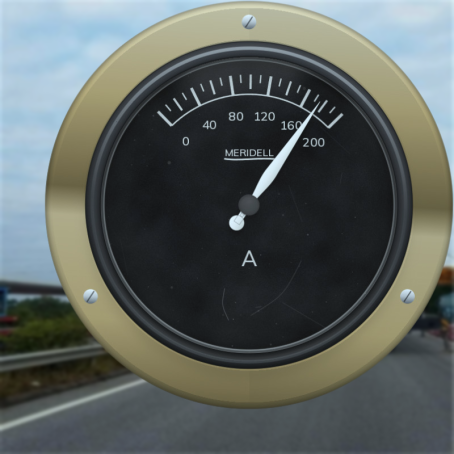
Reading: 175 A
